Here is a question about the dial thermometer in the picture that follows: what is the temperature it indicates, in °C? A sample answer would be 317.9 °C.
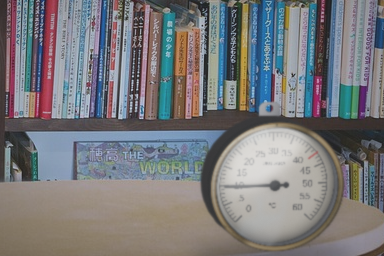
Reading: 10 °C
